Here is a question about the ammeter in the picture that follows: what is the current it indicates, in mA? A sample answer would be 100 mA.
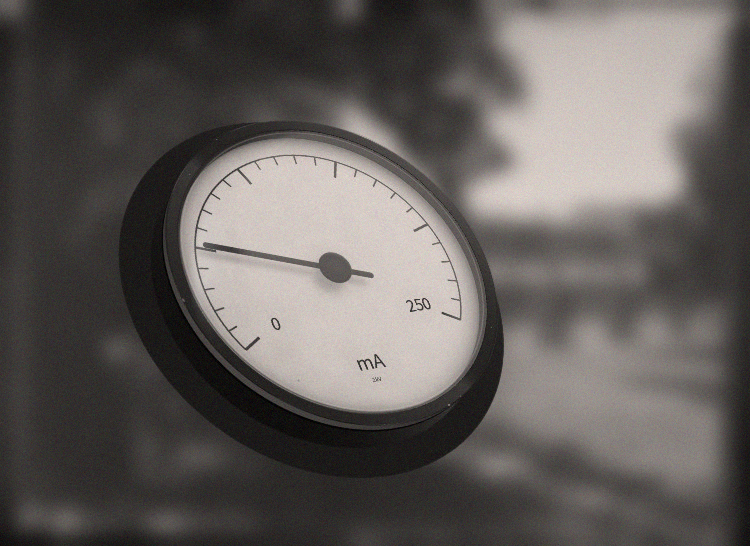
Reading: 50 mA
